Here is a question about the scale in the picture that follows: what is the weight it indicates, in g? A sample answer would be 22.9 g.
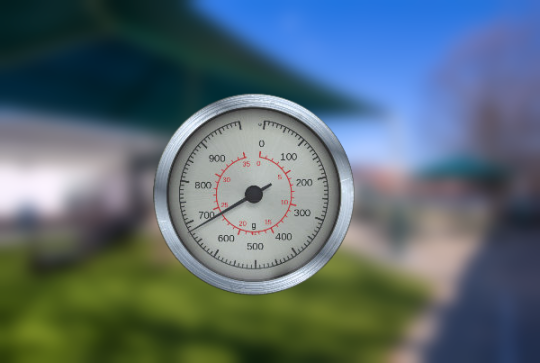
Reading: 680 g
